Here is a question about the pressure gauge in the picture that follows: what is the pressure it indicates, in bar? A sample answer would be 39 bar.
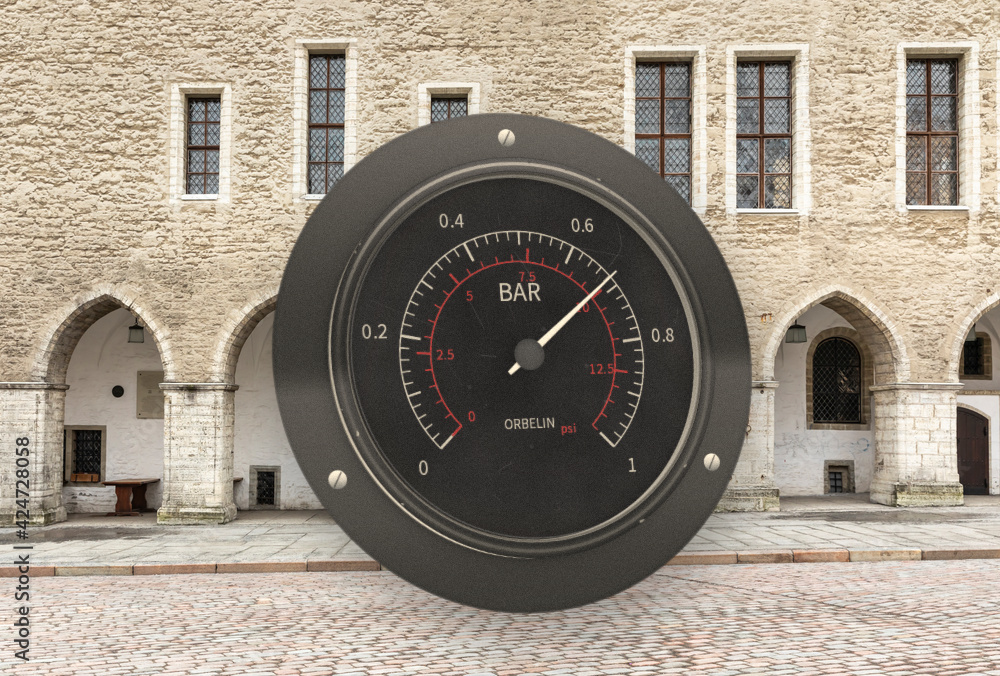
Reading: 0.68 bar
